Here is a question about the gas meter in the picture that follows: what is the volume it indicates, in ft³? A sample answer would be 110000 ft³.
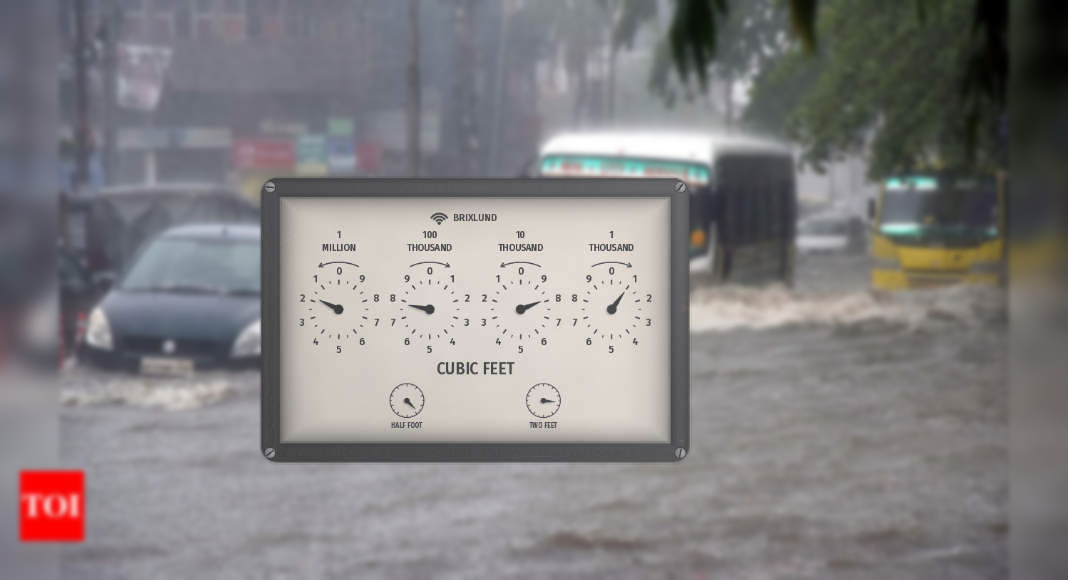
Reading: 178100 ft³
